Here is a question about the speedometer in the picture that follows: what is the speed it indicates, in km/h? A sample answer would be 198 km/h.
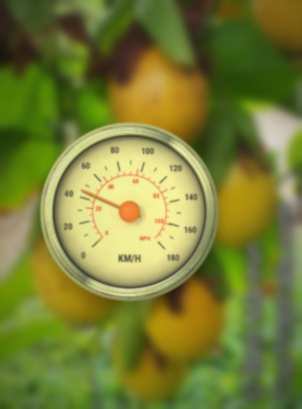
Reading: 45 km/h
